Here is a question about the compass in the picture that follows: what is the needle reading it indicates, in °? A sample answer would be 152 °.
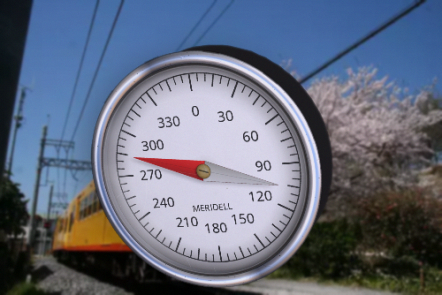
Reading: 285 °
